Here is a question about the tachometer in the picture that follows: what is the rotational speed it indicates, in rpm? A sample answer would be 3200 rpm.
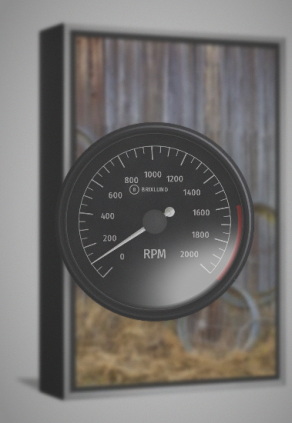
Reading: 100 rpm
